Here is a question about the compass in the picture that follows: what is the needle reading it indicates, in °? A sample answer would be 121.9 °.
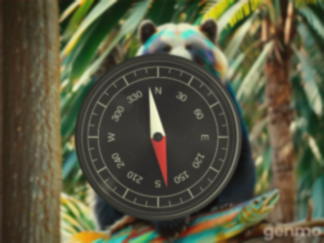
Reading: 170 °
